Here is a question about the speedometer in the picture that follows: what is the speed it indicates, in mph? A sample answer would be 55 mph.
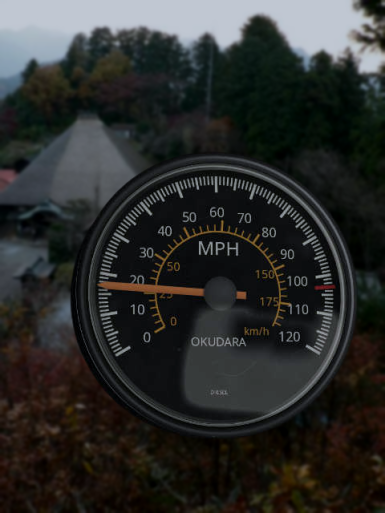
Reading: 17 mph
